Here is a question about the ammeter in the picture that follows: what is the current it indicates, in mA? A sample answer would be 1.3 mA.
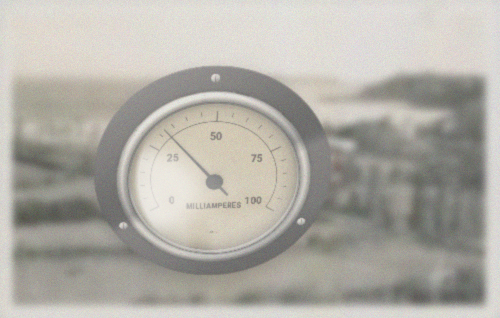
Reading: 32.5 mA
